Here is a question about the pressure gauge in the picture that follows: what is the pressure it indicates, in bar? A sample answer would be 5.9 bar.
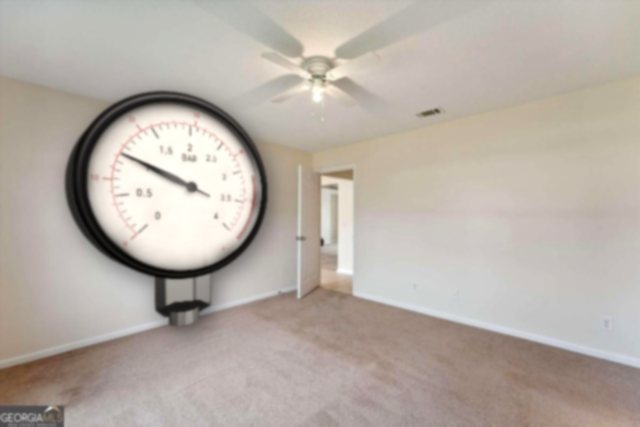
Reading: 1 bar
